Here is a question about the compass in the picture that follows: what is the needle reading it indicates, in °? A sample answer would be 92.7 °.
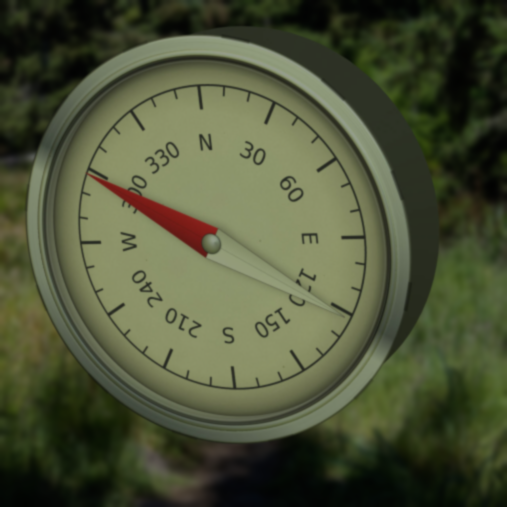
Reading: 300 °
